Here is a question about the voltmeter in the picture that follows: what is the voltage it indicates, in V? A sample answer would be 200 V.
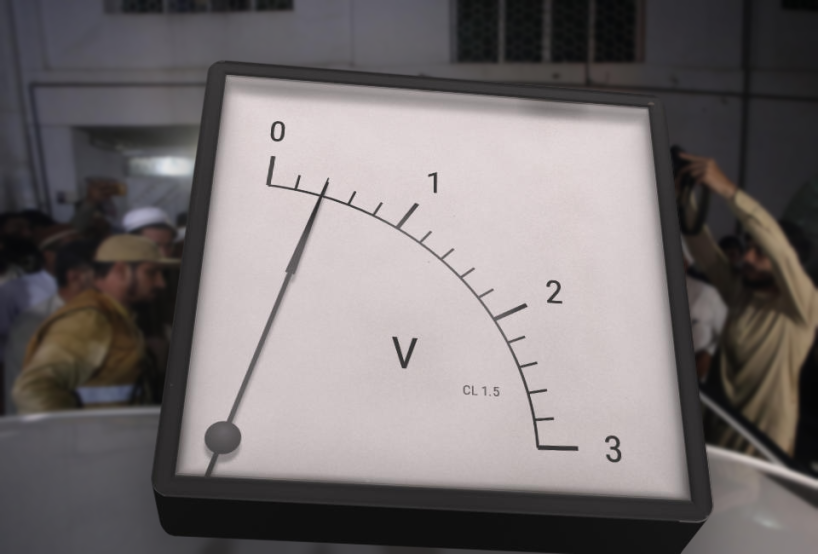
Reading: 0.4 V
